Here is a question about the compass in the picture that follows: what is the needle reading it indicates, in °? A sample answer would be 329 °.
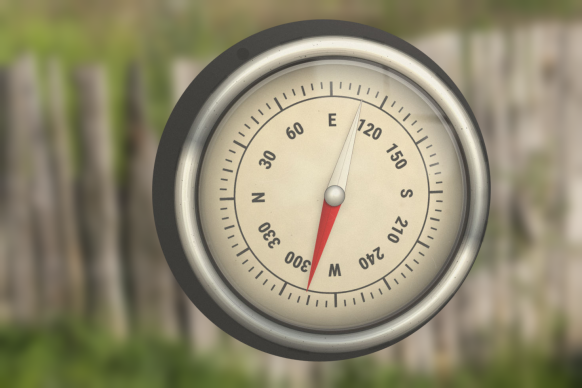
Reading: 287.5 °
